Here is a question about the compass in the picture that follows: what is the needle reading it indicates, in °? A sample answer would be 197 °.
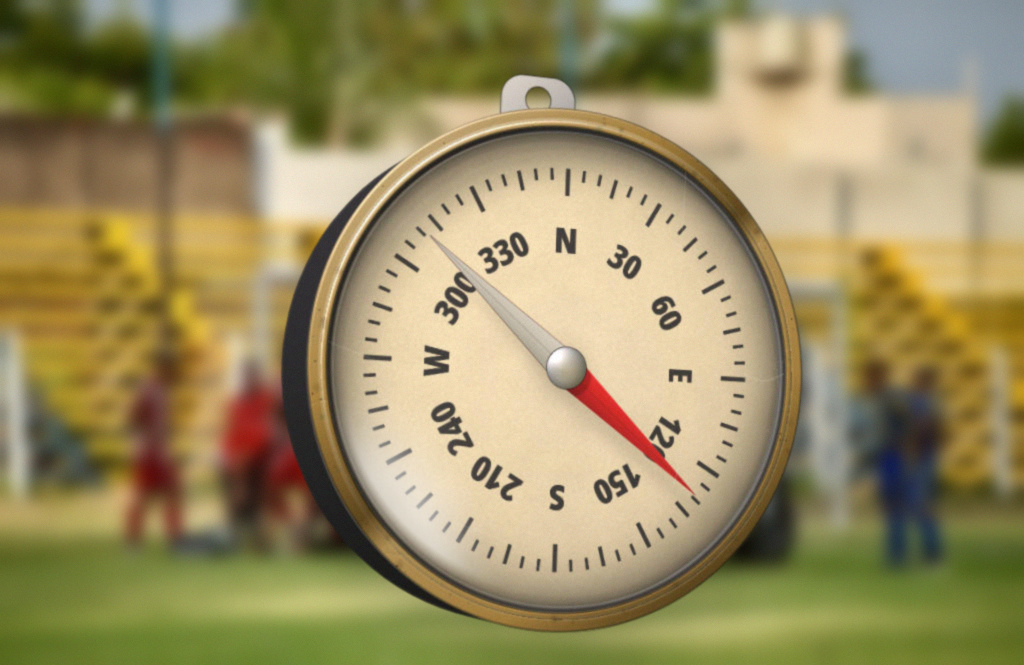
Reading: 130 °
